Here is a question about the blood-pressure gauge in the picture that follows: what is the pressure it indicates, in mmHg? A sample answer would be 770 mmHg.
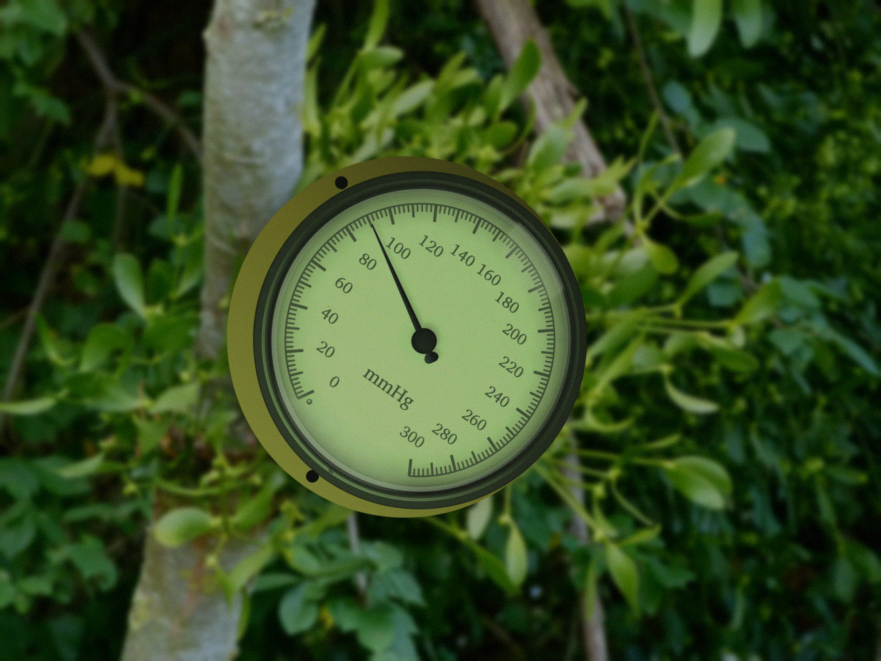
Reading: 90 mmHg
